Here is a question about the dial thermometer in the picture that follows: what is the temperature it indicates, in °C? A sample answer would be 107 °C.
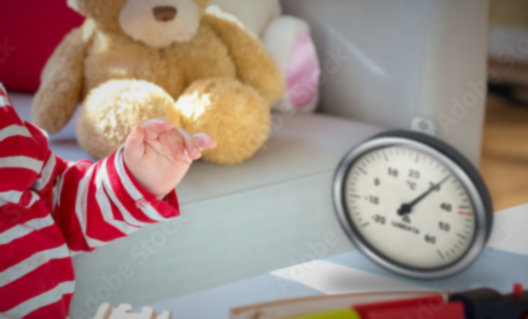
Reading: 30 °C
